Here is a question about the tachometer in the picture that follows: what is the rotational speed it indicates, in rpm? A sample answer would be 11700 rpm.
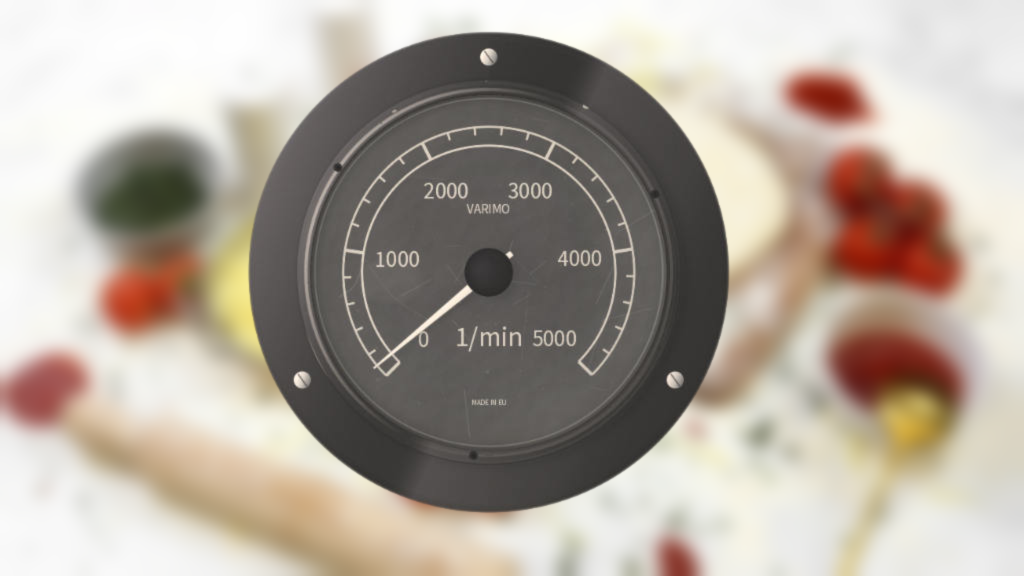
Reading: 100 rpm
